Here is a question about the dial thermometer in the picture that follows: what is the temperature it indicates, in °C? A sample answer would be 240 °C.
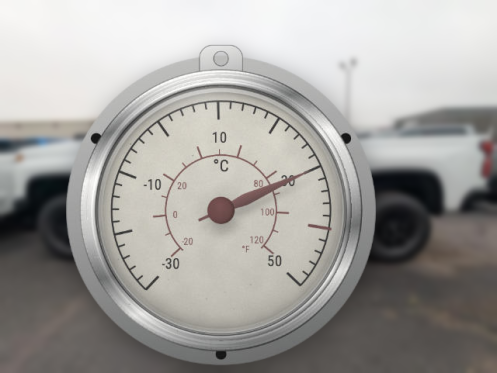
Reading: 30 °C
